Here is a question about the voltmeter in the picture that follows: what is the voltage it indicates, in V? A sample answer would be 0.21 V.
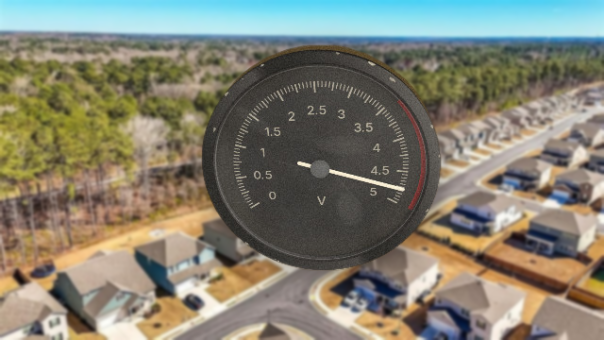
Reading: 4.75 V
